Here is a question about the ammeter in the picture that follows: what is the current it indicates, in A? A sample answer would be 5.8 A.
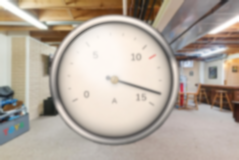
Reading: 14 A
